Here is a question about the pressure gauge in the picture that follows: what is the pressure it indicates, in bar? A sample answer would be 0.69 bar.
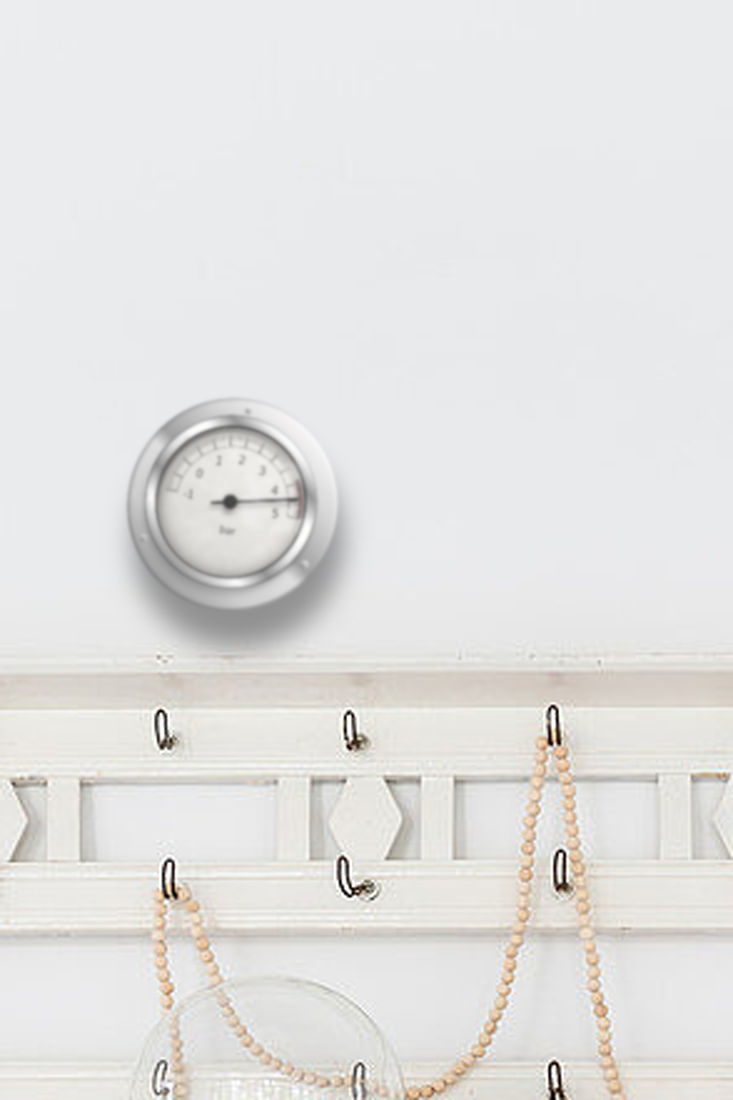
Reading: 4.5 bar
